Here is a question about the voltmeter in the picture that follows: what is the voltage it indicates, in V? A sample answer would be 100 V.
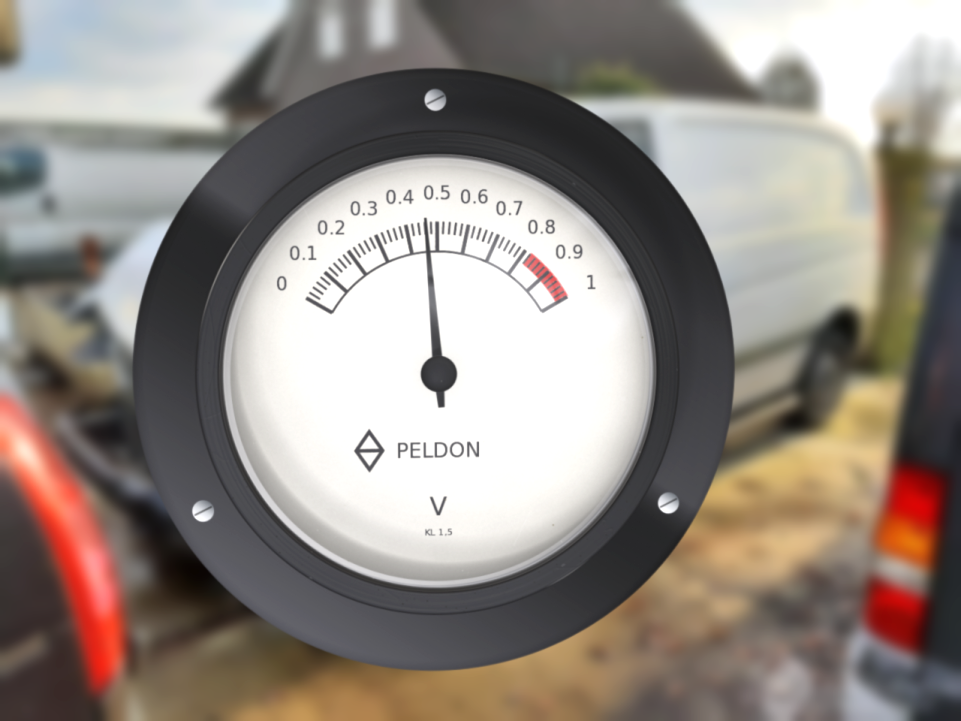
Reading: 0.46 V
